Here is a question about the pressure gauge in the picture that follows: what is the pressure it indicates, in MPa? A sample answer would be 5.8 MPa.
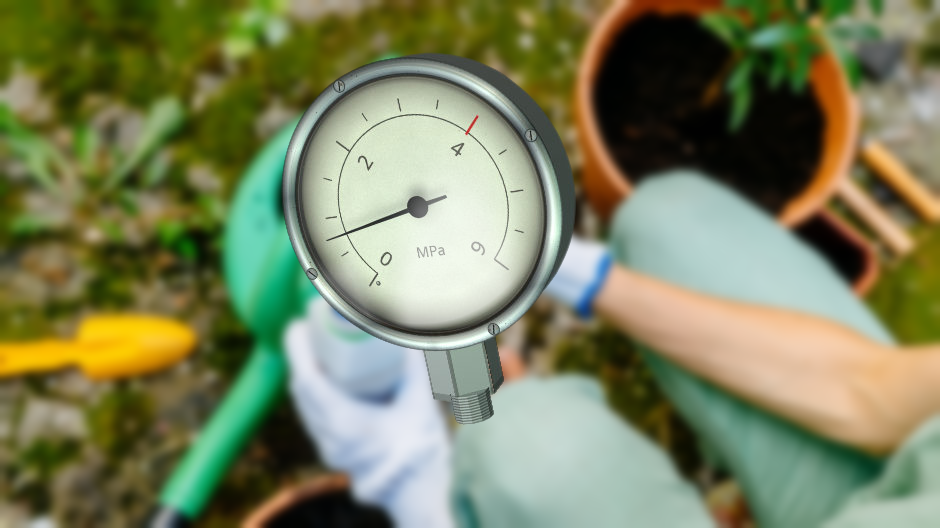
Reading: 0.75 MPa
